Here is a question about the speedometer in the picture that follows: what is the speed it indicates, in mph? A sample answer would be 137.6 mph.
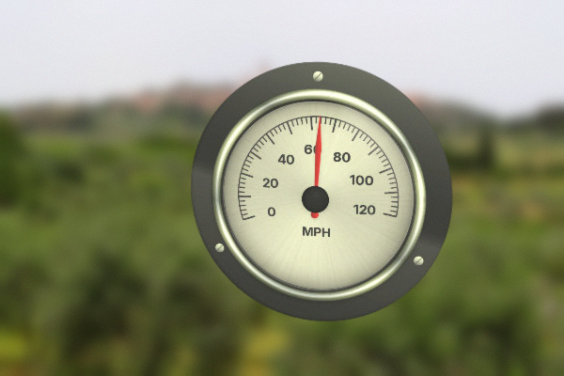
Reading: 64 mph
